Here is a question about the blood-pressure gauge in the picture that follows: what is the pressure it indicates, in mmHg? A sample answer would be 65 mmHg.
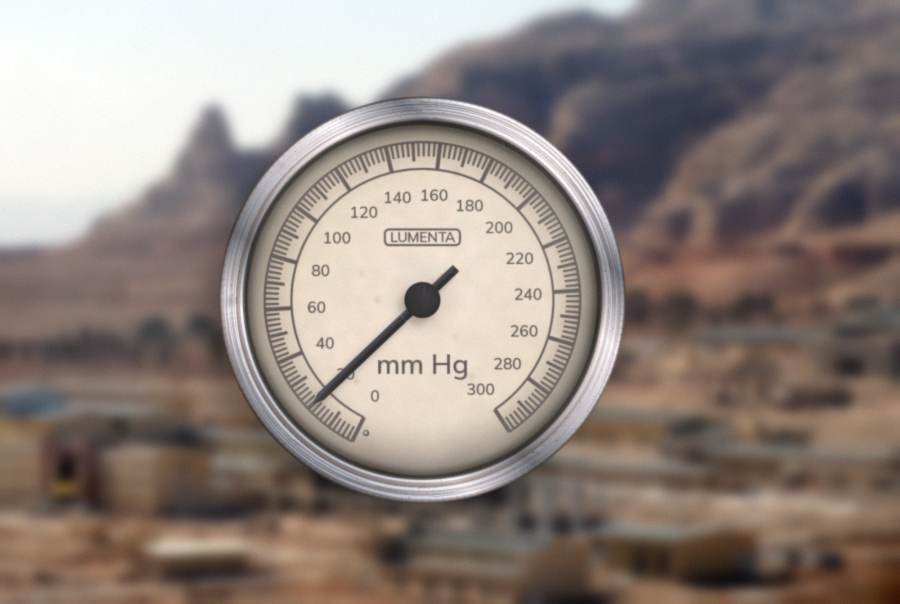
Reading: 20 mmHg
